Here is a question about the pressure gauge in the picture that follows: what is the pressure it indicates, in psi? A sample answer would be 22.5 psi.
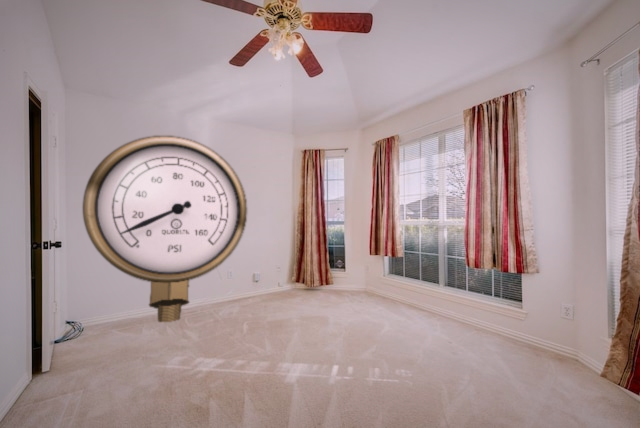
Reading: 10 psi
